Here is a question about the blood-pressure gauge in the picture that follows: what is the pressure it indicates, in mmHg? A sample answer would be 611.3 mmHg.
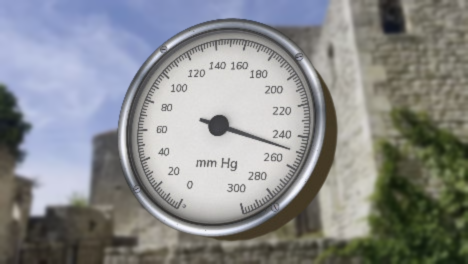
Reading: 250 mmHg
